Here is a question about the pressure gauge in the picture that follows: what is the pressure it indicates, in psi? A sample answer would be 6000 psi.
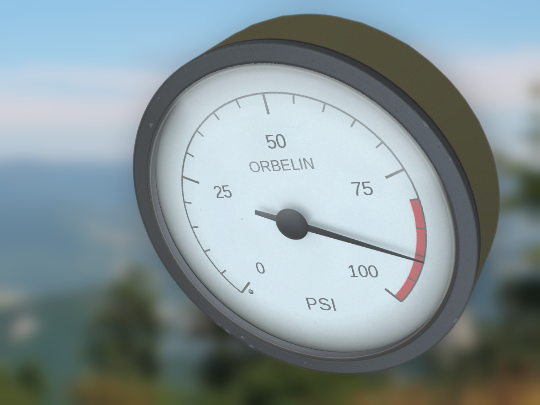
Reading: 90 psi
